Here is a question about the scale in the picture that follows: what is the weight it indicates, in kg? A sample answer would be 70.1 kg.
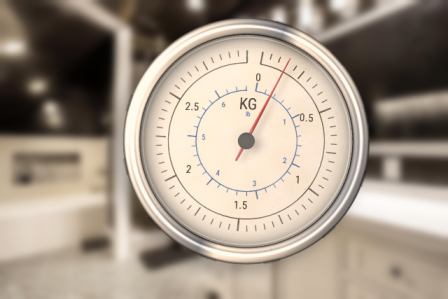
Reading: 0.15 kg
